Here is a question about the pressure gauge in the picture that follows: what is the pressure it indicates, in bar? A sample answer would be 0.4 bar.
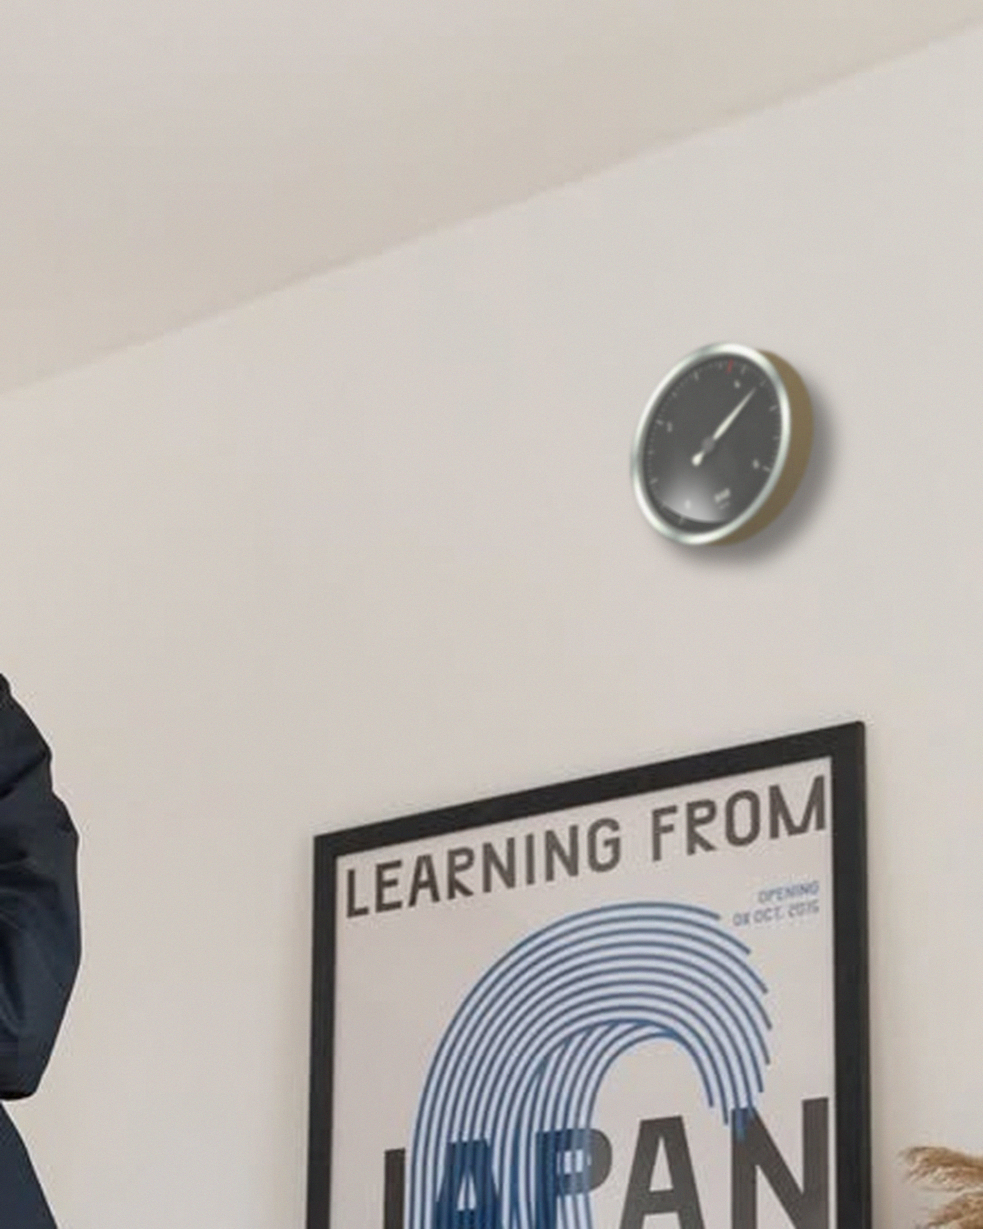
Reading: 4.5 bar
